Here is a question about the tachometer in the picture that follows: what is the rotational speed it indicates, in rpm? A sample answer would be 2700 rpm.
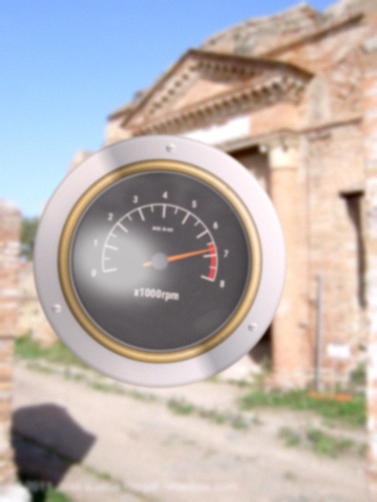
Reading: 6750 rpm
